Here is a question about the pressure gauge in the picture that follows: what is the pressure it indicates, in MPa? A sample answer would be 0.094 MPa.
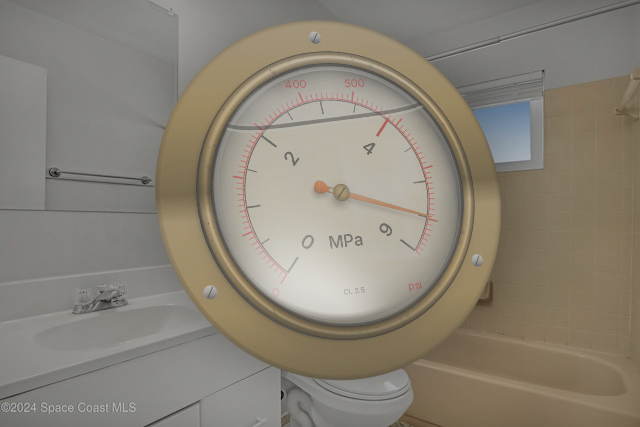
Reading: 5.5 MPa
